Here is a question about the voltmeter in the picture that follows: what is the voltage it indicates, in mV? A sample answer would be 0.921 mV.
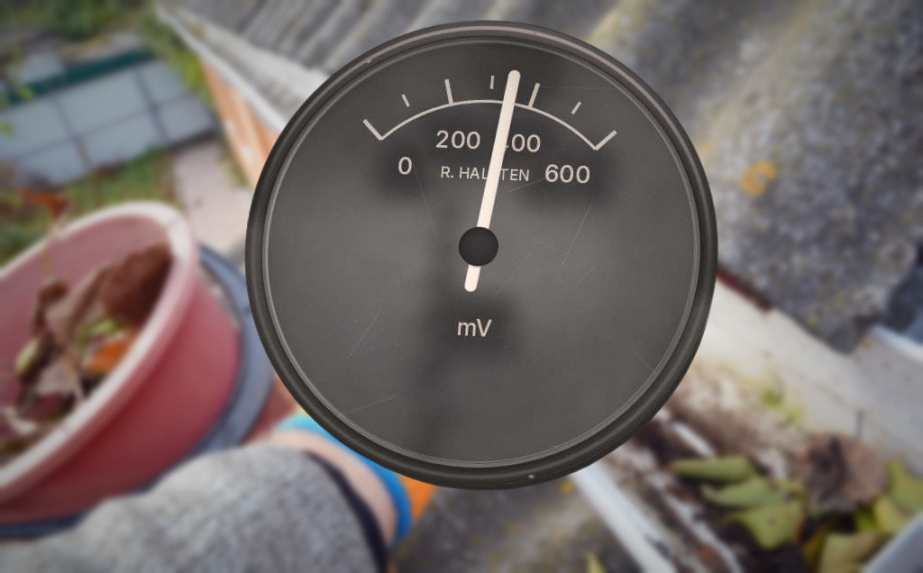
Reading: 350 mV
